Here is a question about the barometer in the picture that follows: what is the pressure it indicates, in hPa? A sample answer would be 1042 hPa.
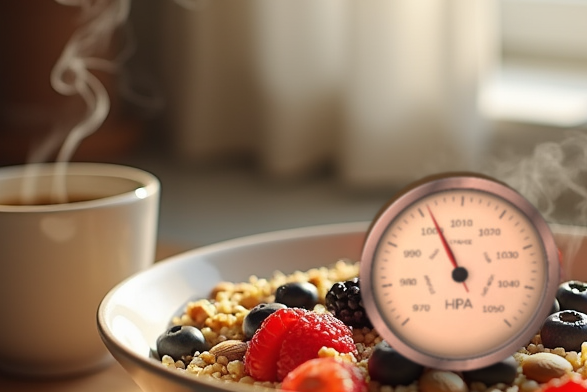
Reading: 1002 hPa
